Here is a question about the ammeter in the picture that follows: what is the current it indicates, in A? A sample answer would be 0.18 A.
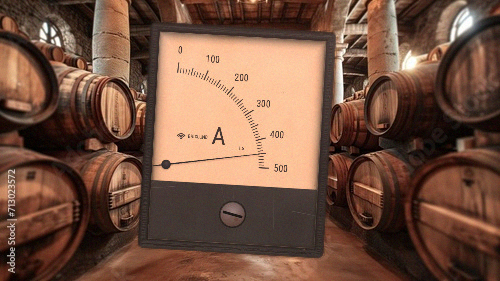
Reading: 450 A
